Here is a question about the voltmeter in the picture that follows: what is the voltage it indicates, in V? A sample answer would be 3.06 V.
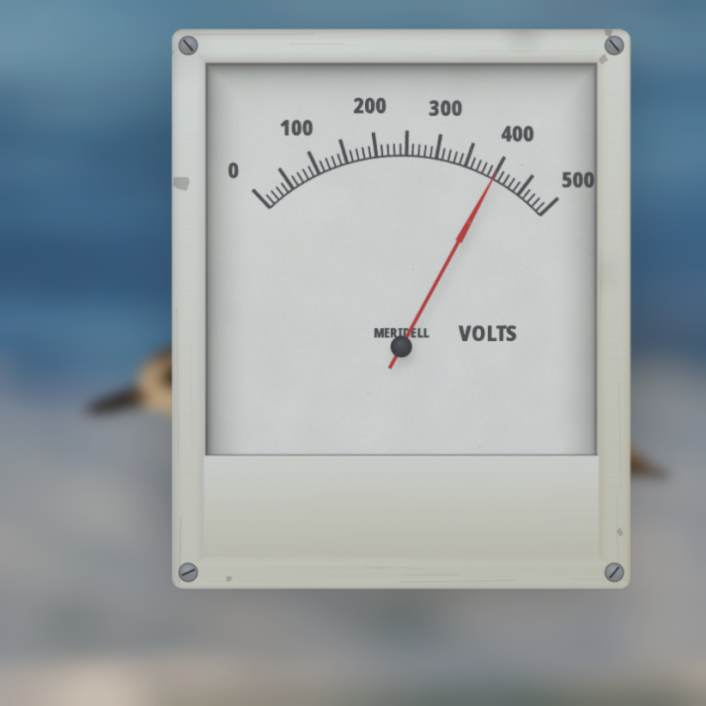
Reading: 400 V
